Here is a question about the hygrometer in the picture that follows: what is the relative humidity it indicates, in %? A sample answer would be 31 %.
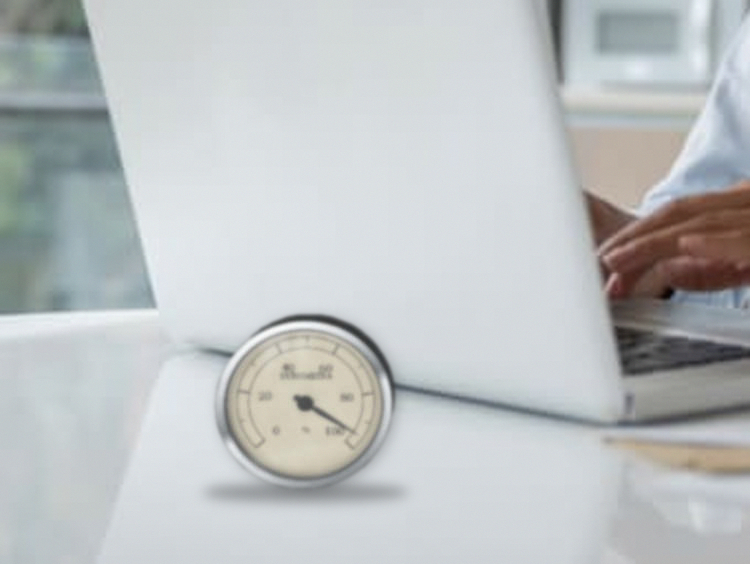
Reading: 95 %
